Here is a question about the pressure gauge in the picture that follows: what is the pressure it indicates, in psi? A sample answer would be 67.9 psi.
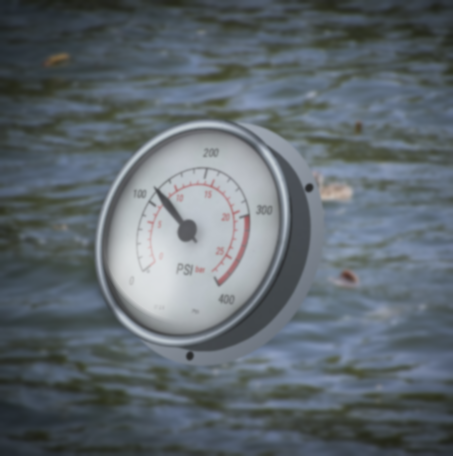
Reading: 120 psi
